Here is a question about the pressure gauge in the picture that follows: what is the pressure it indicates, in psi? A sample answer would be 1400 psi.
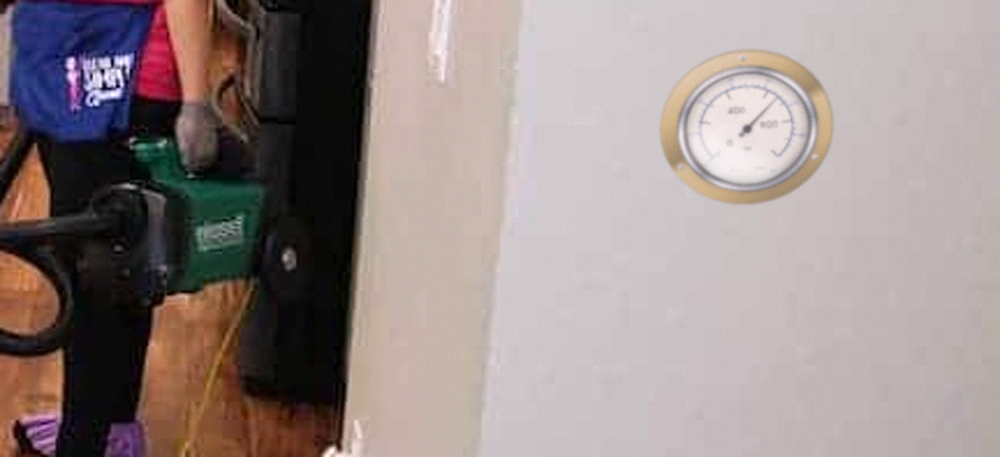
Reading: 650 psi
